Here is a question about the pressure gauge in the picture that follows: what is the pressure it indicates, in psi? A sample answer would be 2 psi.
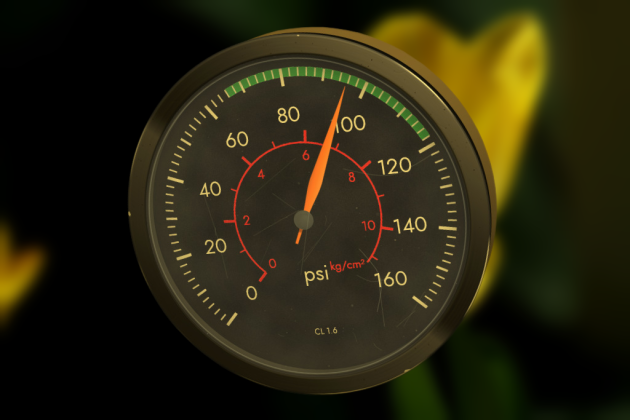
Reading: 96 psi
